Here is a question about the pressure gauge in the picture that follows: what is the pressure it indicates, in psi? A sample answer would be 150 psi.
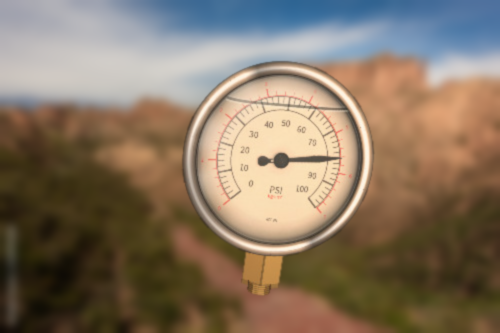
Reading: 80 psi
